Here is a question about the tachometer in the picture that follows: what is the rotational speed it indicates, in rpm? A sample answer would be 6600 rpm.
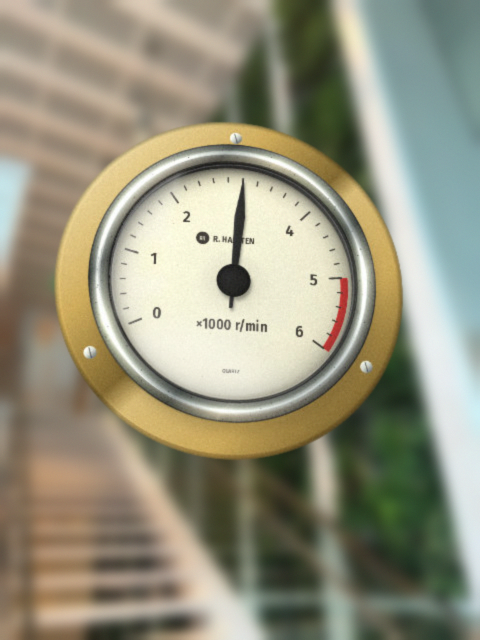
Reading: 3000 rpm
